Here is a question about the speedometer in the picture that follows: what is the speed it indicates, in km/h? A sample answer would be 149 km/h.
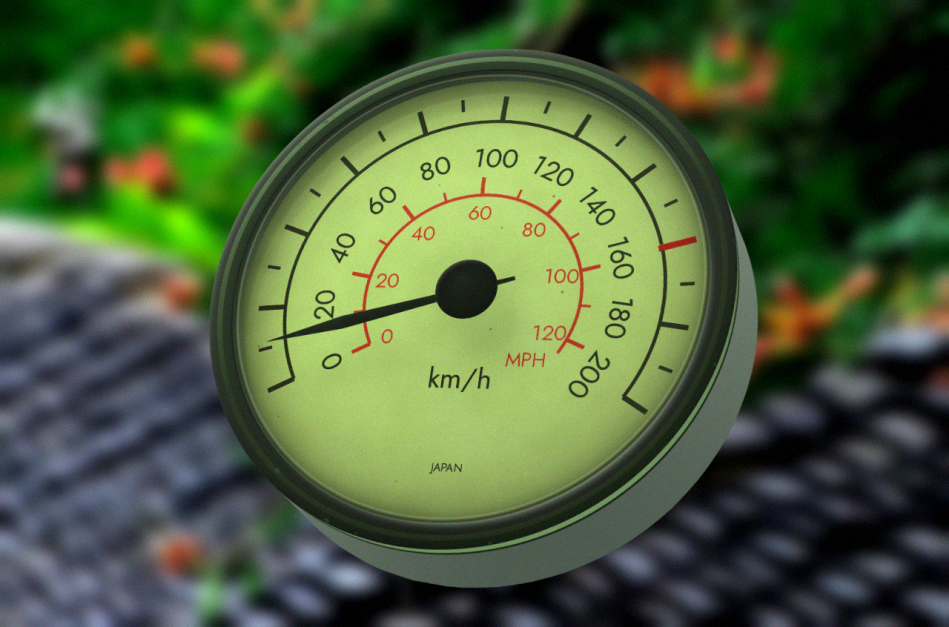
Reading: 10 km/h
